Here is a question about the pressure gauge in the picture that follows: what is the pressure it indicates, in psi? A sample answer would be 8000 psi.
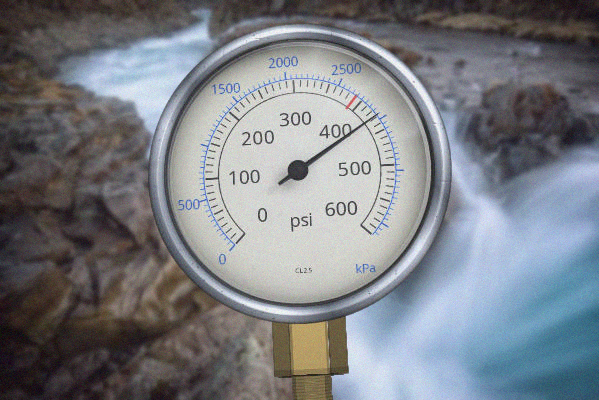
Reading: 430 psi
